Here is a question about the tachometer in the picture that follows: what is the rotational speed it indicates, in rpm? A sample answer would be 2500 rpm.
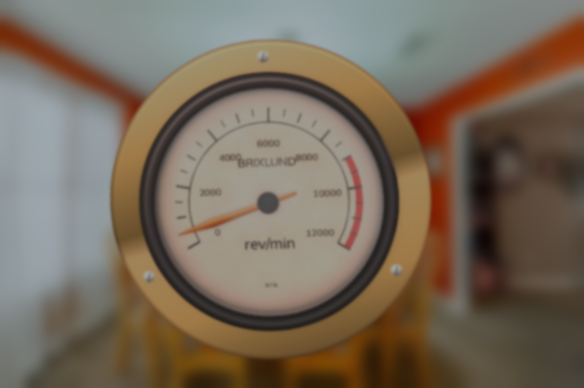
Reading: 500 rpm
